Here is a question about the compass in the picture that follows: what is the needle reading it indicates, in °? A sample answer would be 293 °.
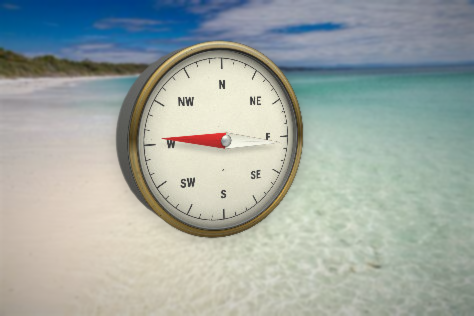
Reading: 275 °
